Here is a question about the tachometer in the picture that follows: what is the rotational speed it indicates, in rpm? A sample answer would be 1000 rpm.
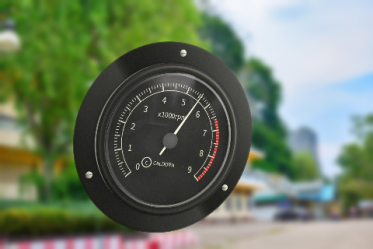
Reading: 5500 rpm
